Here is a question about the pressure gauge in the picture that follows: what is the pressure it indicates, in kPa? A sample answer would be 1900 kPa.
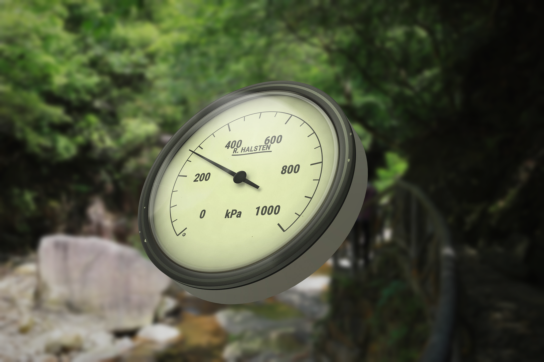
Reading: 275 kPa
